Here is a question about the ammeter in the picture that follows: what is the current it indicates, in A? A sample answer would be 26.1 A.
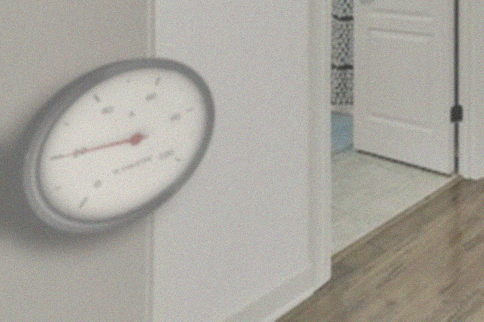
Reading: 20 A
